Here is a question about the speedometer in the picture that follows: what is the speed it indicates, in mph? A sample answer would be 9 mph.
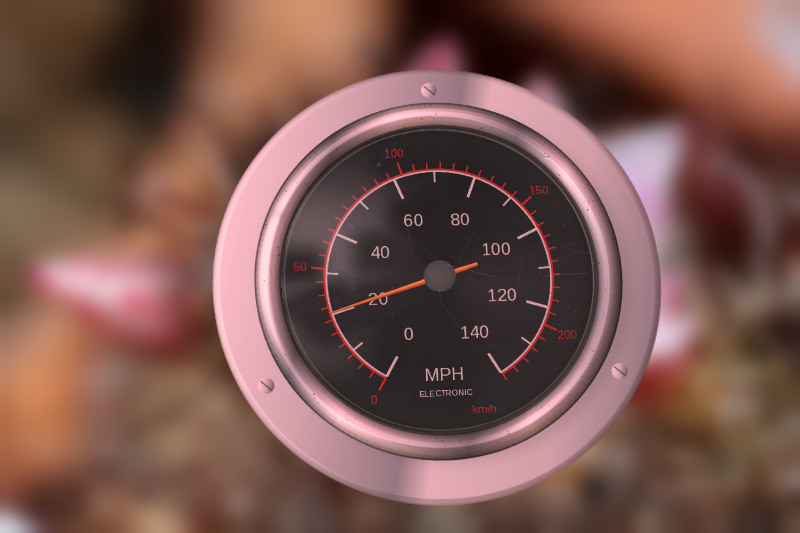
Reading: 20 mph
